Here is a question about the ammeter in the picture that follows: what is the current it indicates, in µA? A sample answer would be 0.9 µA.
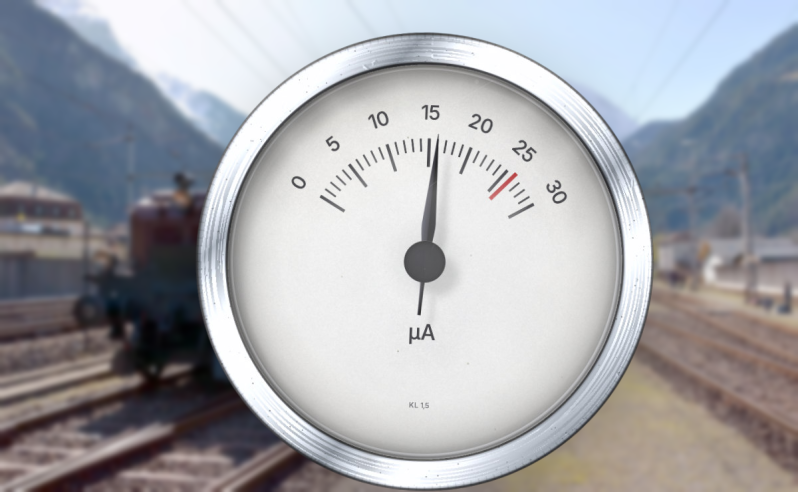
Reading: 16 µA
